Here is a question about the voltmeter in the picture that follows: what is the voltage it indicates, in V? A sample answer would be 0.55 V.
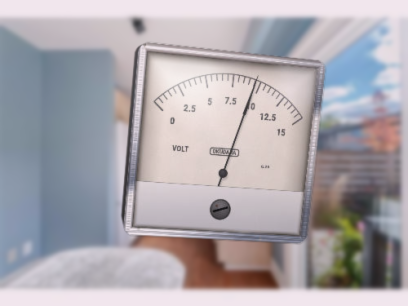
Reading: 9.5 V
